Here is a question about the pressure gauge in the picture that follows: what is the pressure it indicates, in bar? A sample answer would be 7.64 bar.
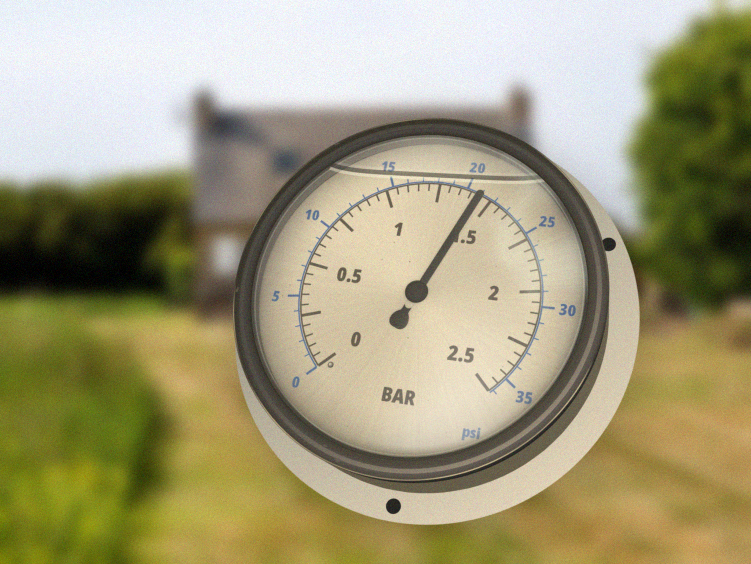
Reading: 1.45 bar
